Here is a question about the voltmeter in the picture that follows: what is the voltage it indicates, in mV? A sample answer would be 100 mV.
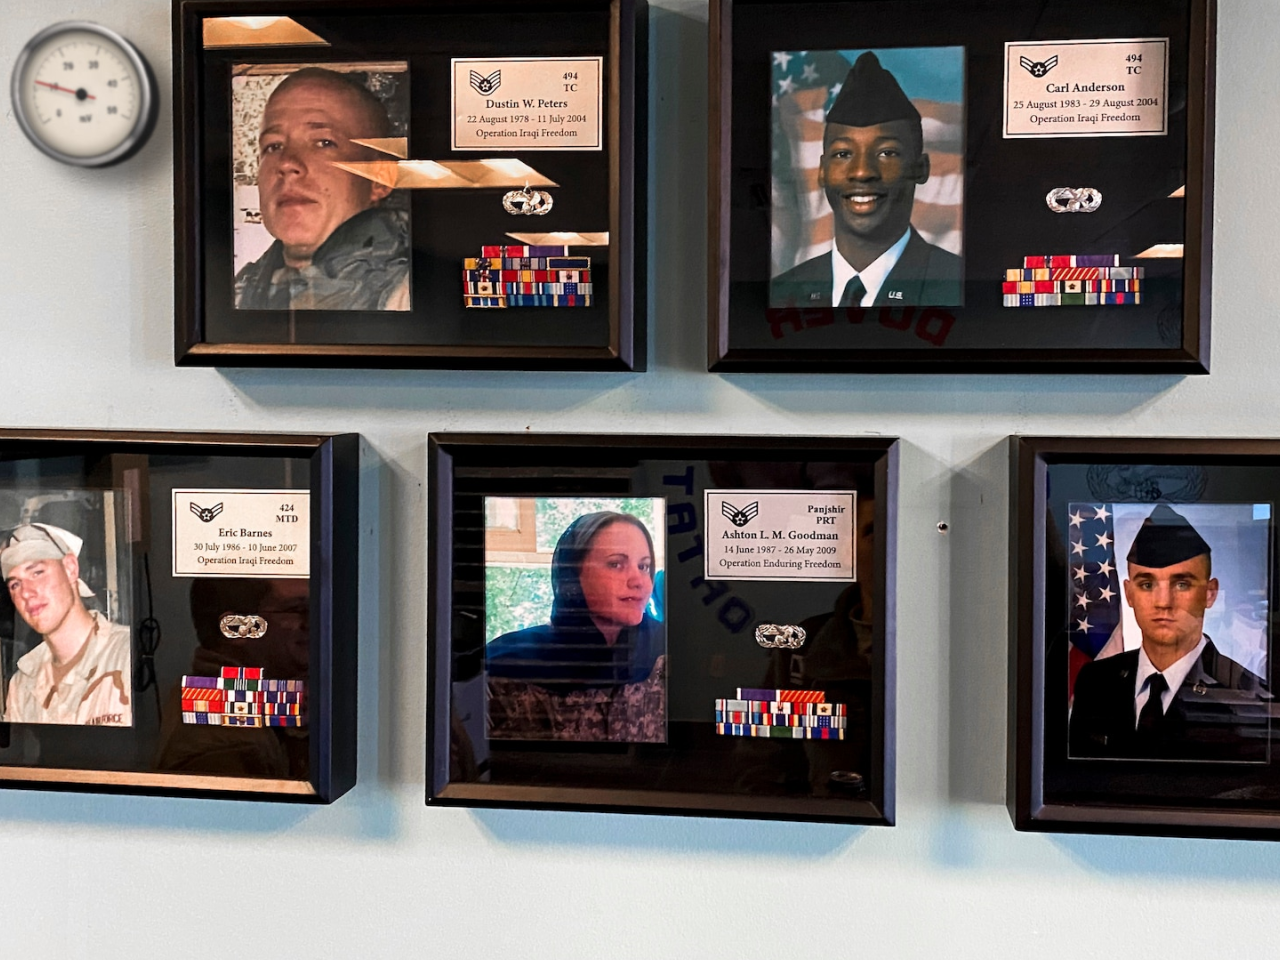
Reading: 10 mV
